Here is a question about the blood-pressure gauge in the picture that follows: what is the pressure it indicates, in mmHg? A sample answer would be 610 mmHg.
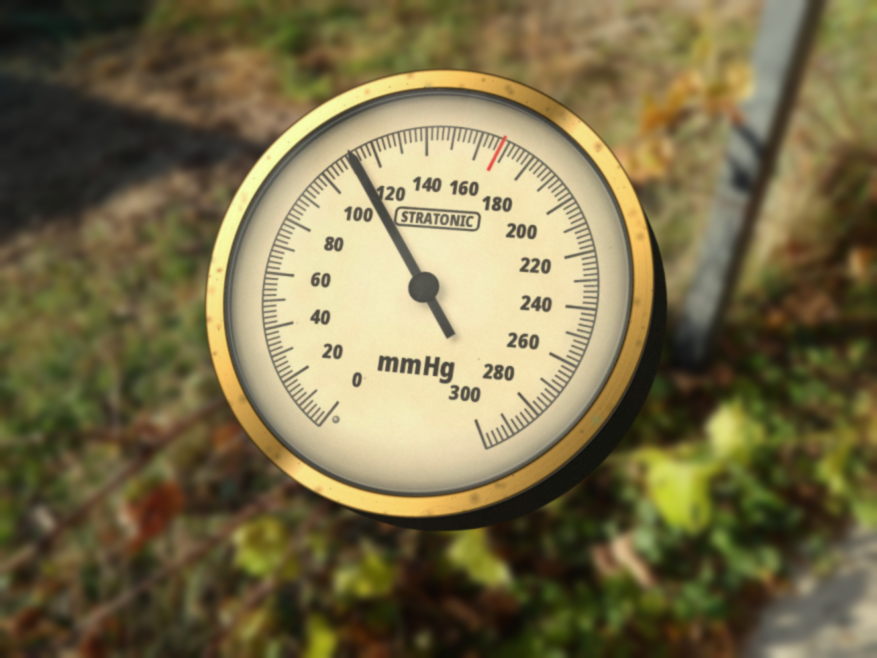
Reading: 112 mmHg
